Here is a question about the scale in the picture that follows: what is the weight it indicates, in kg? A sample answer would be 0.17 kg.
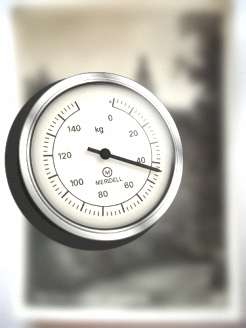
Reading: 44 kg
